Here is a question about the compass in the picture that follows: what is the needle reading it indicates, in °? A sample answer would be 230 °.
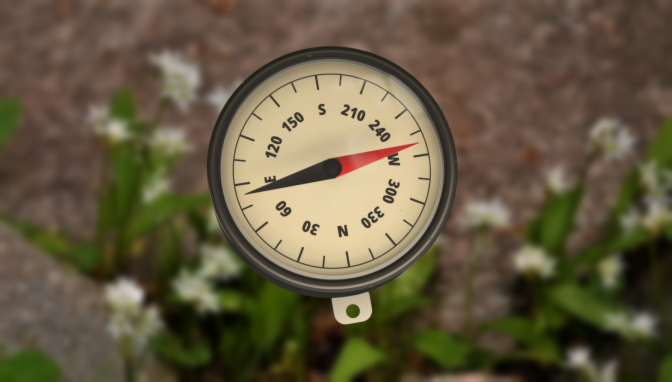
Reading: 262.5 °
